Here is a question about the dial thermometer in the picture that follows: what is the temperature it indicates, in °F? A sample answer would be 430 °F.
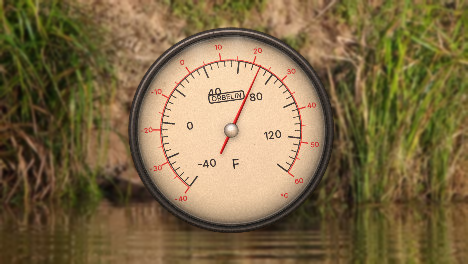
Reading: 72 °F
